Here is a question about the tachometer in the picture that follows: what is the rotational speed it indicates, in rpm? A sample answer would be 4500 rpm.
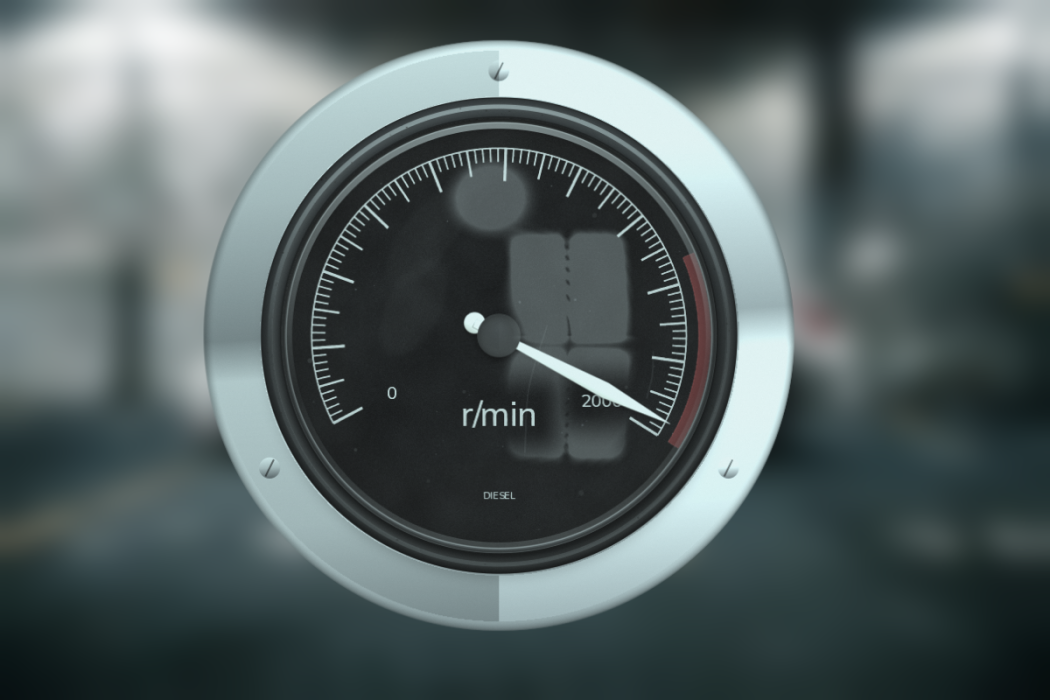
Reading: 1960 rpm
